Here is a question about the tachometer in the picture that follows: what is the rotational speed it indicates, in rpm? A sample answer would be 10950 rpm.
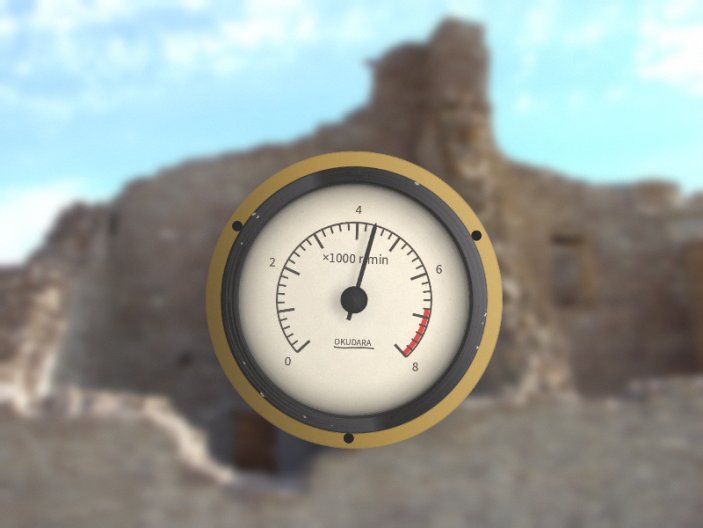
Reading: 4400 rpm
